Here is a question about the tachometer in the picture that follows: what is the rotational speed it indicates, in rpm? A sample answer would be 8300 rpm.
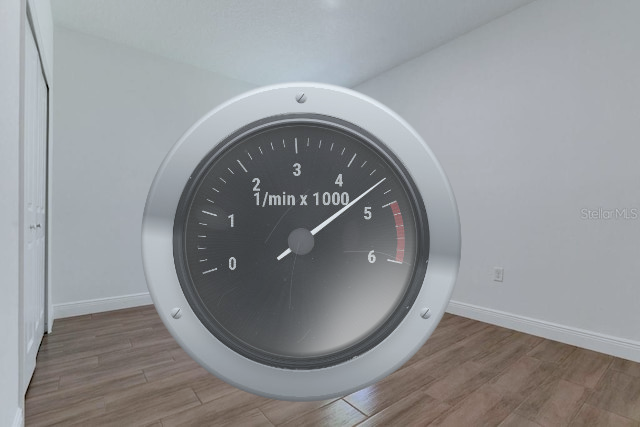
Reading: 4600 rpm
